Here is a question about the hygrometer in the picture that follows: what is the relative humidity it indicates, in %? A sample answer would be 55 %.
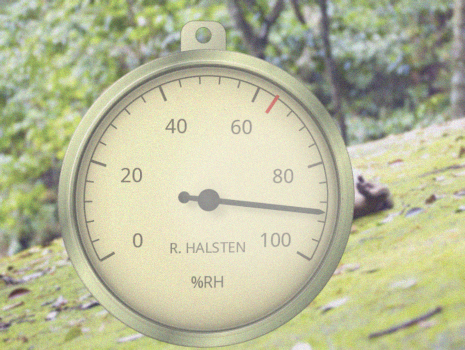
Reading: 90 %
